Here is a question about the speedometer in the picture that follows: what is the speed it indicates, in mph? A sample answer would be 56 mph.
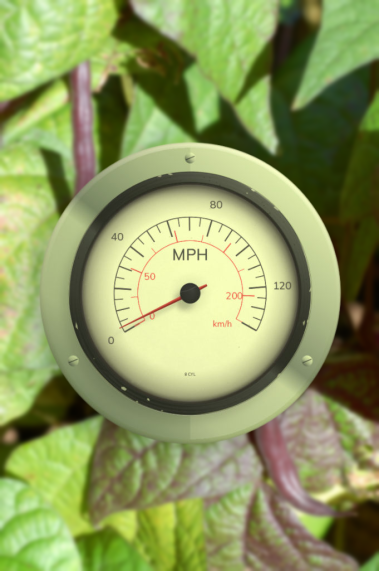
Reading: 2.5 mph
